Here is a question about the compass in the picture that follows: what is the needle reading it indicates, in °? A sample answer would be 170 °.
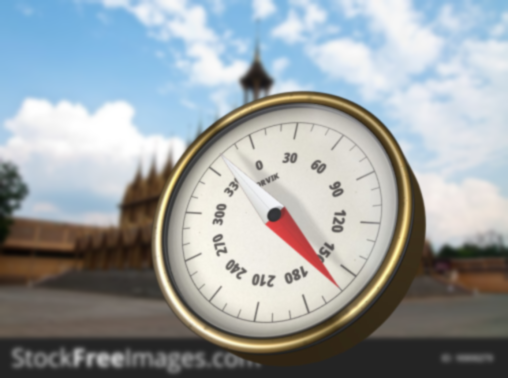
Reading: 160 °
